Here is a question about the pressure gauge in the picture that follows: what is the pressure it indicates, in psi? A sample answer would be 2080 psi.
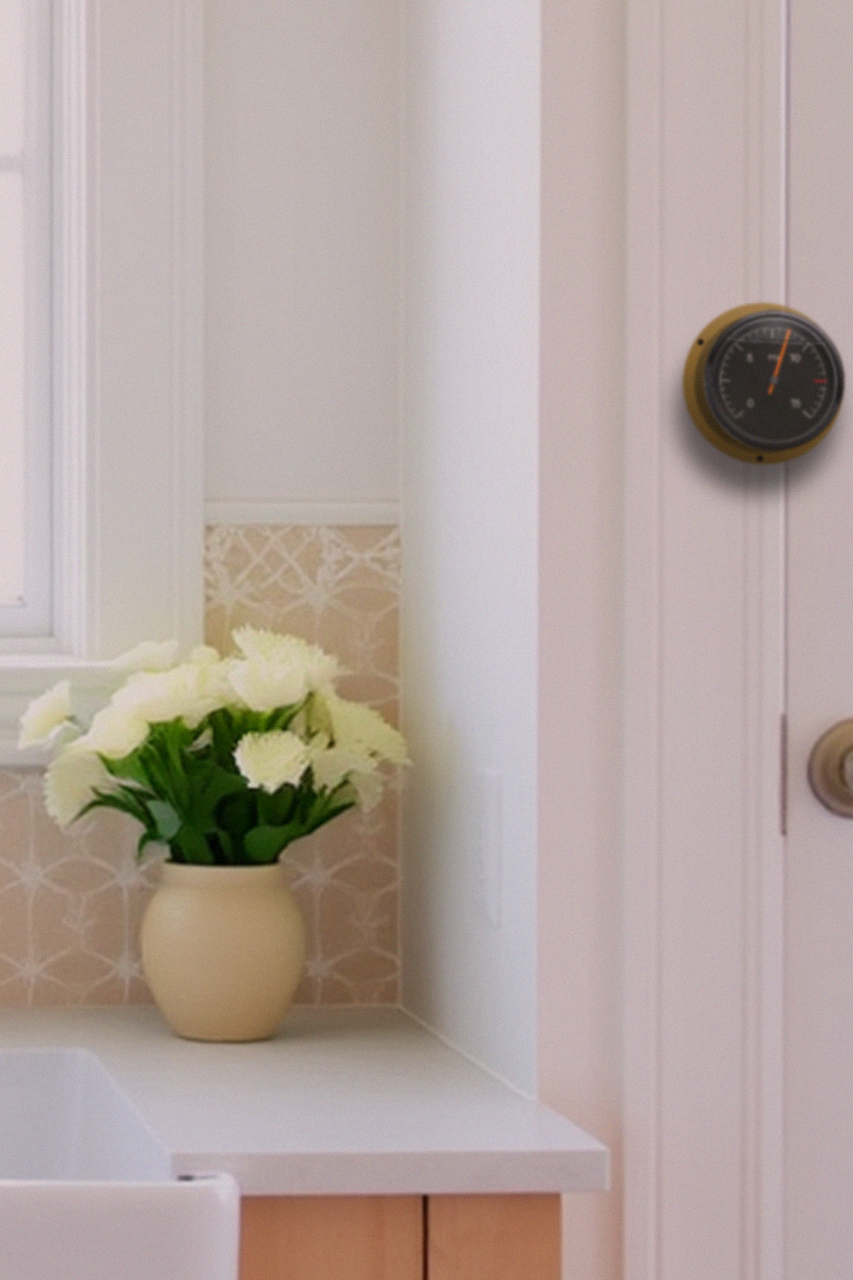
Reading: 8.5 psi
